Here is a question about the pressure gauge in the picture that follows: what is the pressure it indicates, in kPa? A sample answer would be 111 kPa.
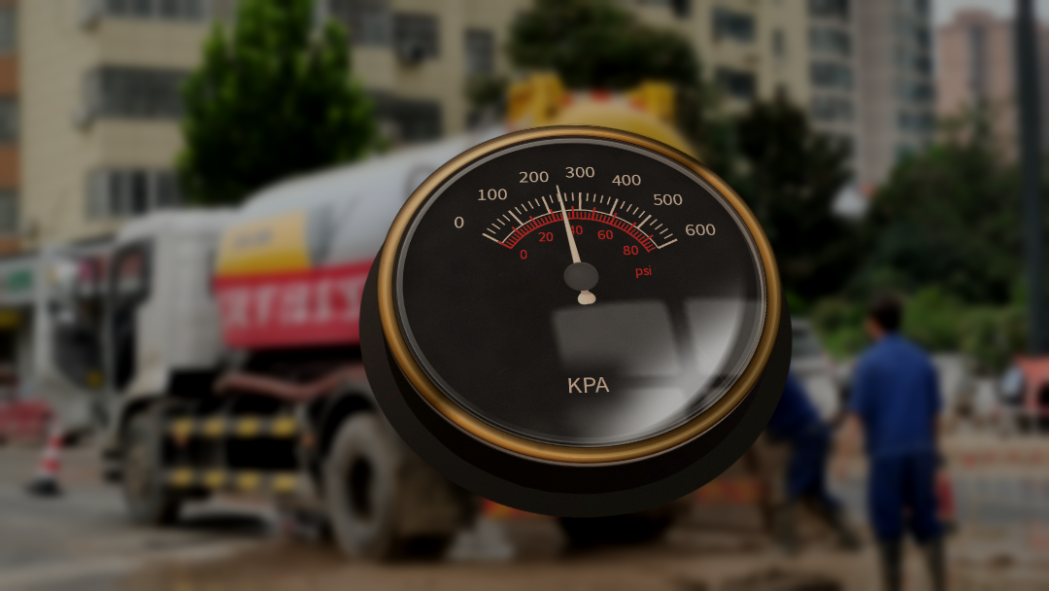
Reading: 240 kPa
